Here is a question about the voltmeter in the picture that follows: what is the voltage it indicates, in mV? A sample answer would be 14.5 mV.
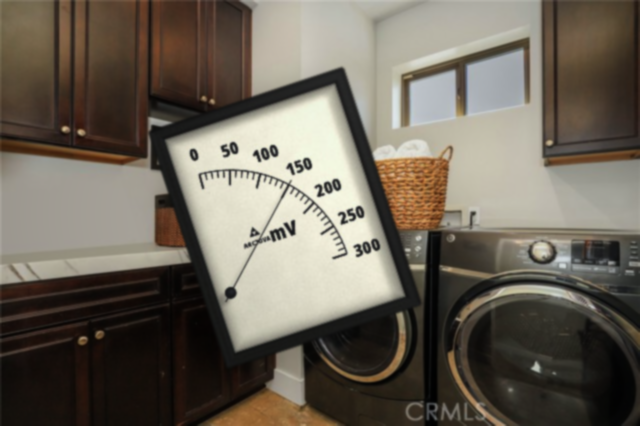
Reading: 150 mV
